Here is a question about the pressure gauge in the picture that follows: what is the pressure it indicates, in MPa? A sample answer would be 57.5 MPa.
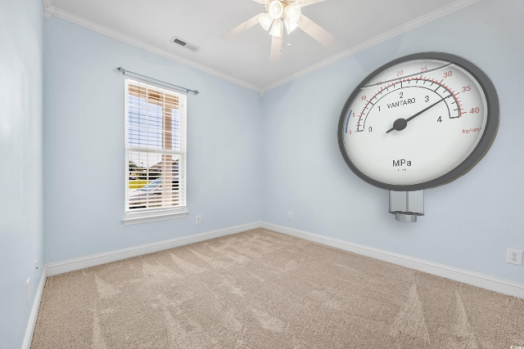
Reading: 3.4 MPa
